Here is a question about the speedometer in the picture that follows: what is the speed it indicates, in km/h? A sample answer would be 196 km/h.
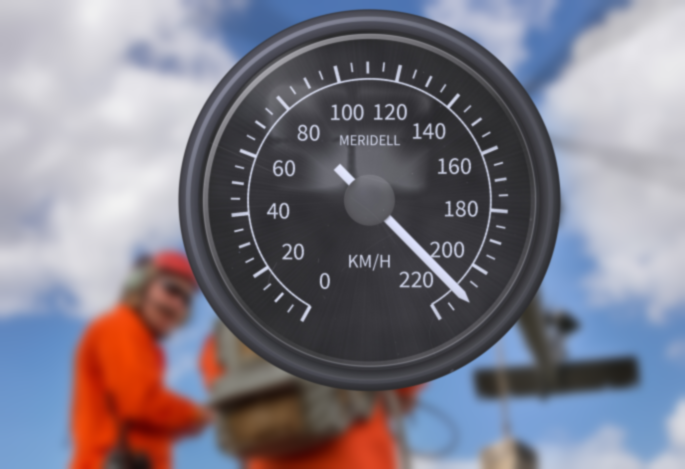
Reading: 210 km/h
